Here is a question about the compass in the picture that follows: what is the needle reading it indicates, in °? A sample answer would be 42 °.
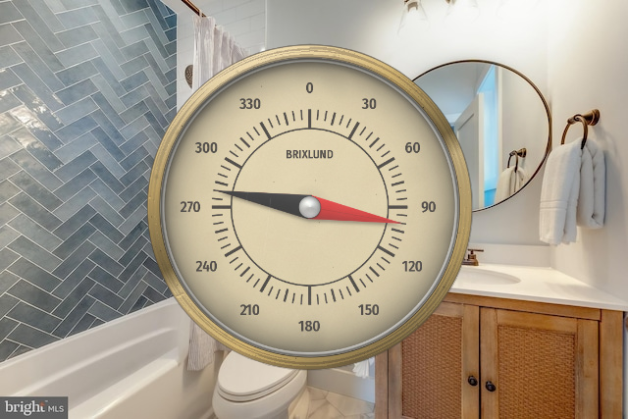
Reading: 100 °
